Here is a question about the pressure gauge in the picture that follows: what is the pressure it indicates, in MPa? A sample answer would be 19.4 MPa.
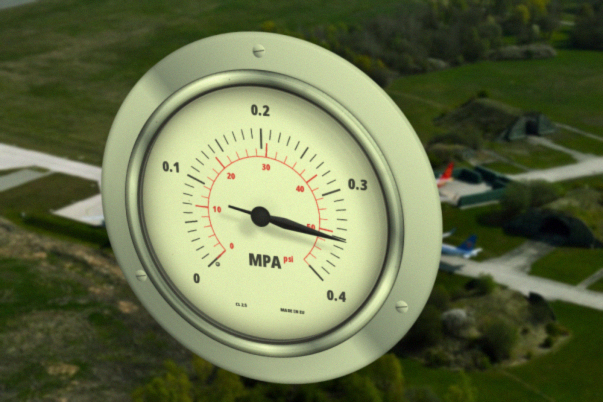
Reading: 0.35 MPa
